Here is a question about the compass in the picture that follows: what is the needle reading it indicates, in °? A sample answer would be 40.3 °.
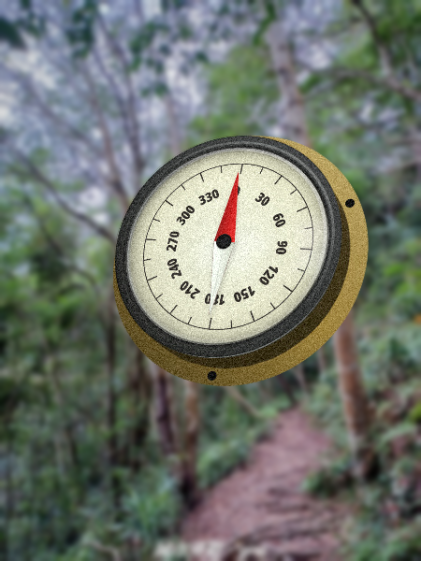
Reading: 0 °
